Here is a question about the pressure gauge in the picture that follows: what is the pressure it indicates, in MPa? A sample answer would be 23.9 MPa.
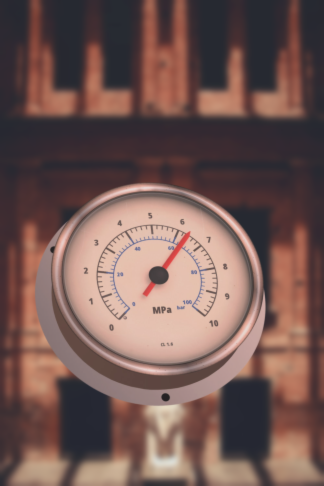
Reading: 6.4 MPa
